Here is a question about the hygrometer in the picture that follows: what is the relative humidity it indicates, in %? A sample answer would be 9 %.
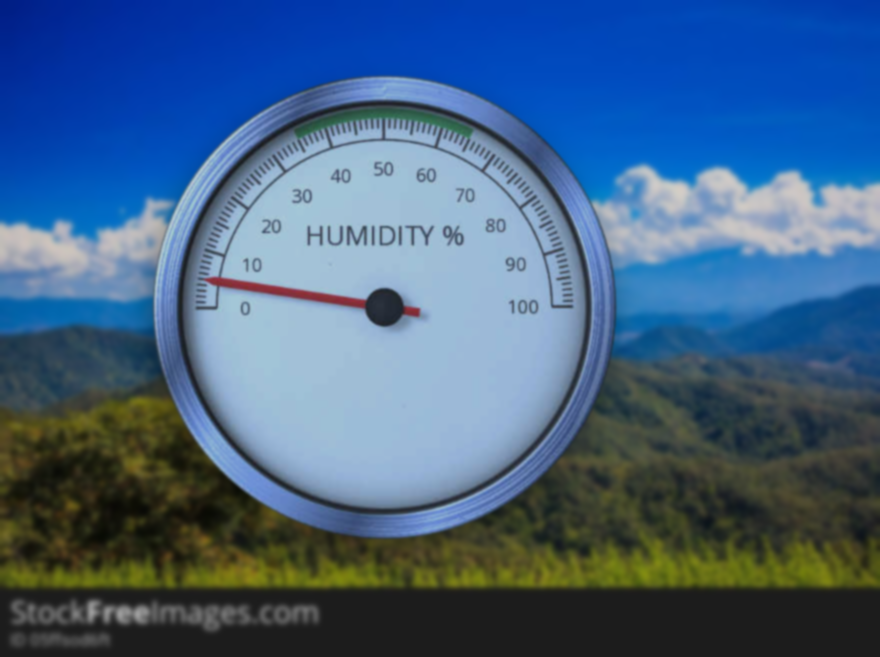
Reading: 5 %
